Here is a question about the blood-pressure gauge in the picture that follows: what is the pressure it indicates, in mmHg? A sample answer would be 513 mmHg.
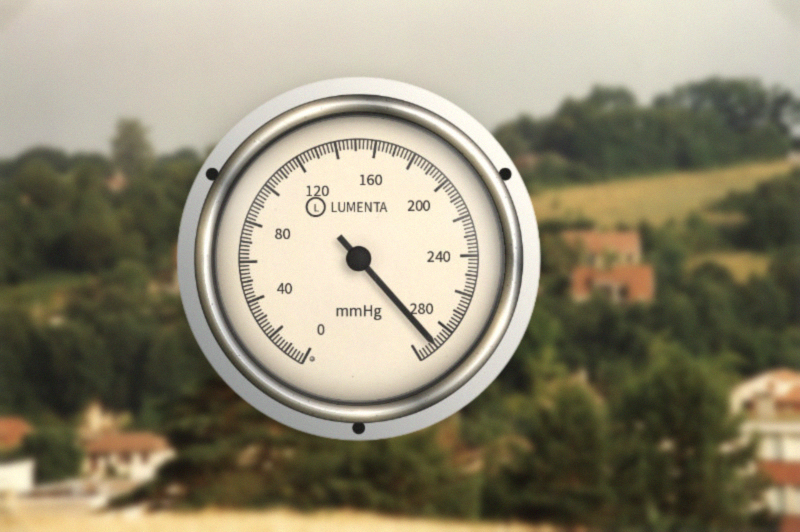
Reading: 290 mmHg
